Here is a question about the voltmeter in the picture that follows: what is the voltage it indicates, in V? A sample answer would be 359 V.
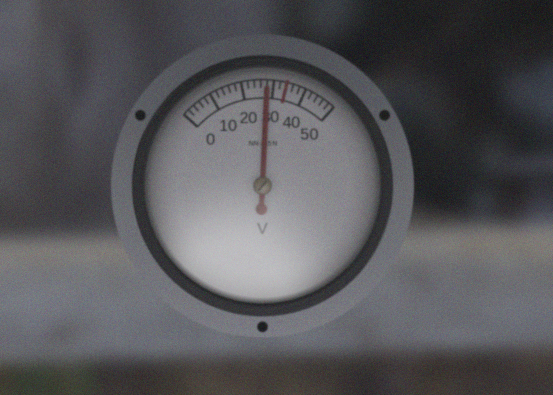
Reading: 28 V
